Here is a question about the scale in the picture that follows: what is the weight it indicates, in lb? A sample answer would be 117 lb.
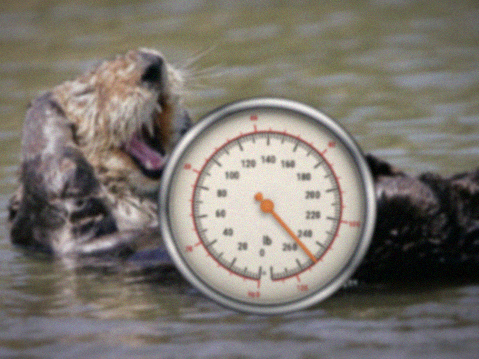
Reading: 250 lb
